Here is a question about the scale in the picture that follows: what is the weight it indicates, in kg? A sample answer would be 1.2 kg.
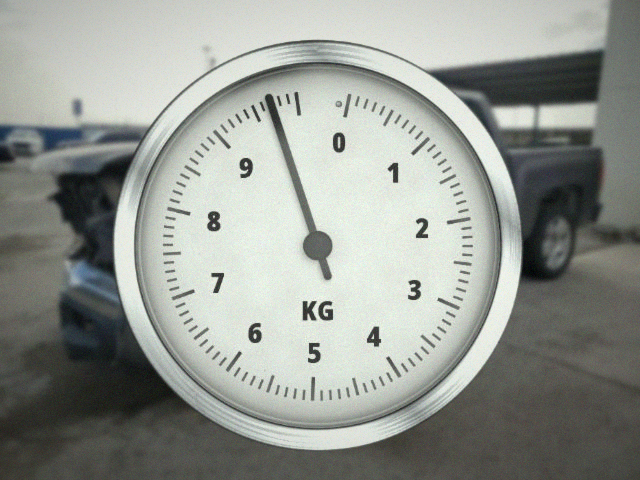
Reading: 9.7 kg
